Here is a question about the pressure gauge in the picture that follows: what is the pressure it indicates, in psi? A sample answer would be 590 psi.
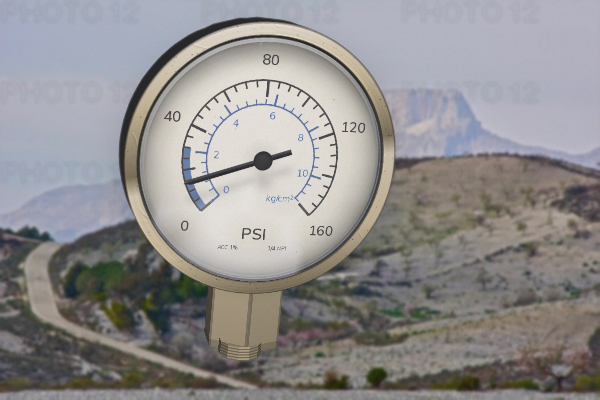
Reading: 15 psi
